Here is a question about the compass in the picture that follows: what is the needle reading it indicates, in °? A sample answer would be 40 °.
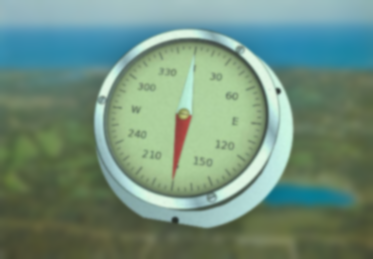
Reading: 180 °
